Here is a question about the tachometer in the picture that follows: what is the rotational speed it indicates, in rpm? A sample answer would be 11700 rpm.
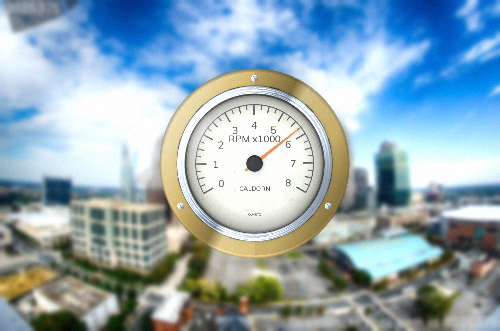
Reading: 5750 rpm
